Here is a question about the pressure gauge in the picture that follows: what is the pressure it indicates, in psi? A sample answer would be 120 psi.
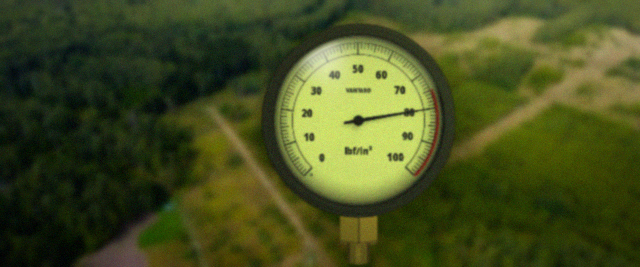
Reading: 80 psi
